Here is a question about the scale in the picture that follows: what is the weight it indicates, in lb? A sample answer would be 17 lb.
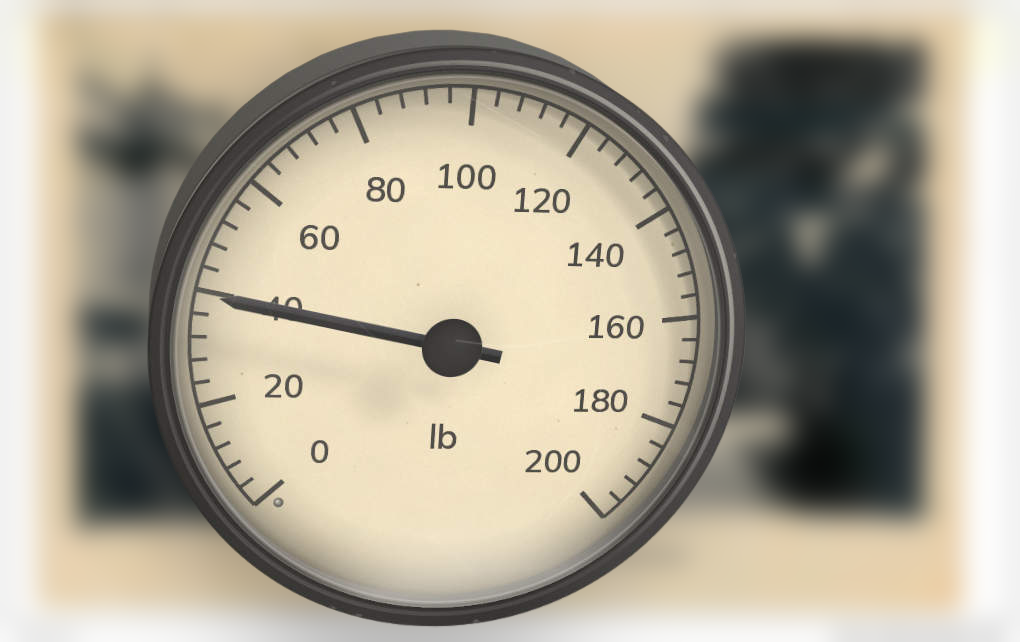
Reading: 40 lb
